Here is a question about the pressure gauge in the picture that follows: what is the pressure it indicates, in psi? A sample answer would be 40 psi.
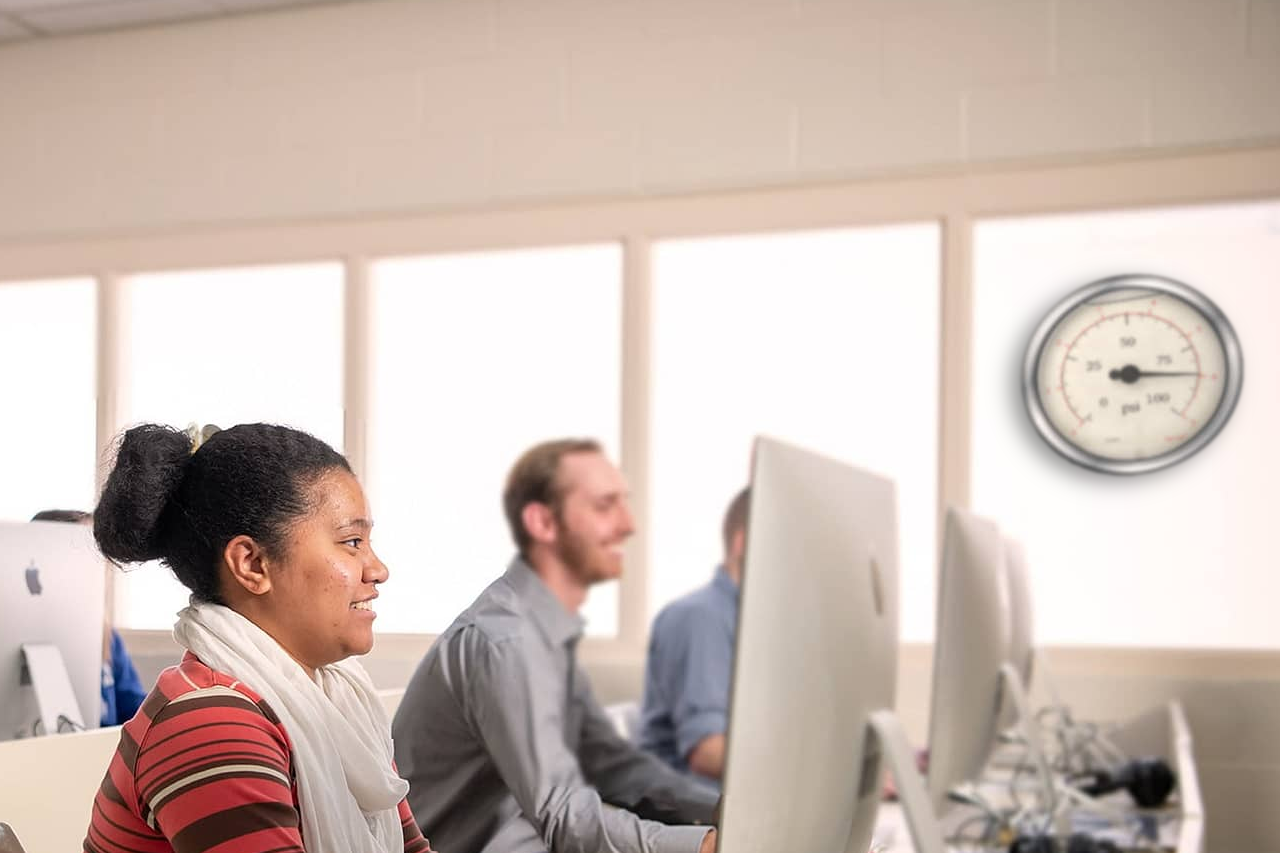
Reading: 85 psi
